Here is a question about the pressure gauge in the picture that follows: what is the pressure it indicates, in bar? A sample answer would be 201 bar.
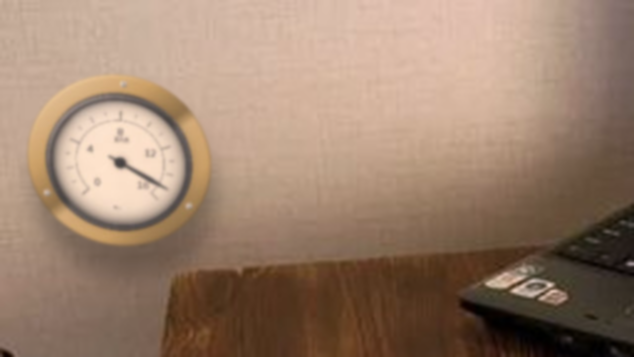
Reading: 15 bar
